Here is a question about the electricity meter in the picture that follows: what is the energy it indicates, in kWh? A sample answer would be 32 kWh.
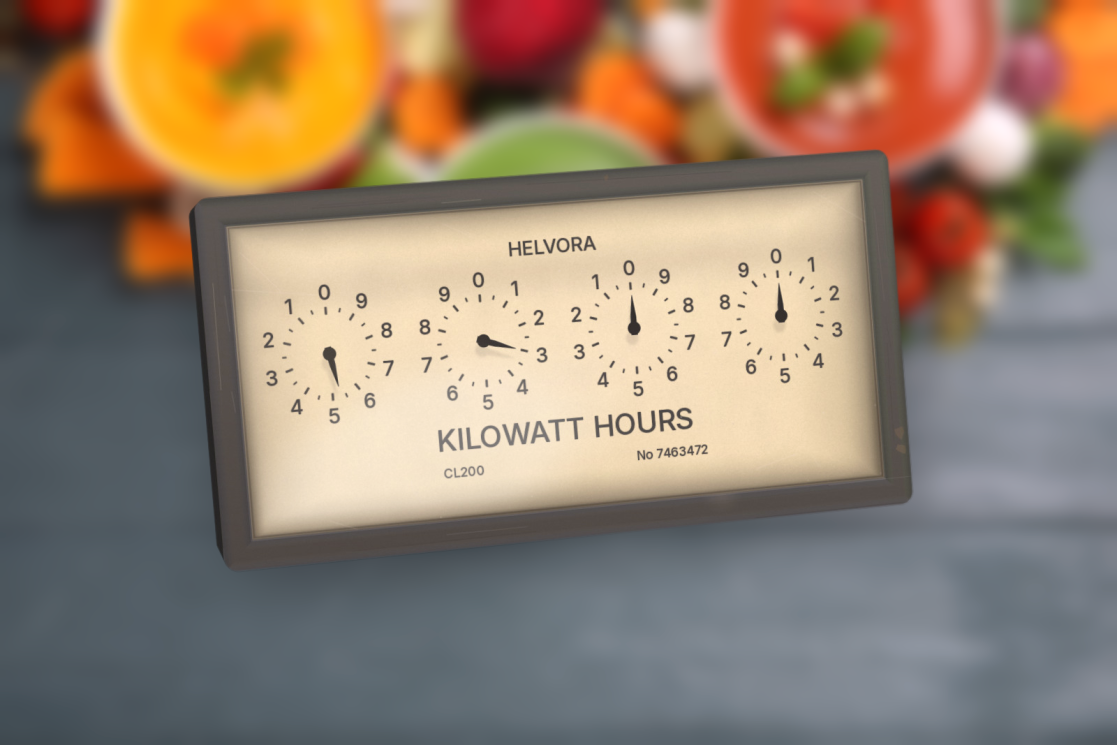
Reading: 5300 kWh
